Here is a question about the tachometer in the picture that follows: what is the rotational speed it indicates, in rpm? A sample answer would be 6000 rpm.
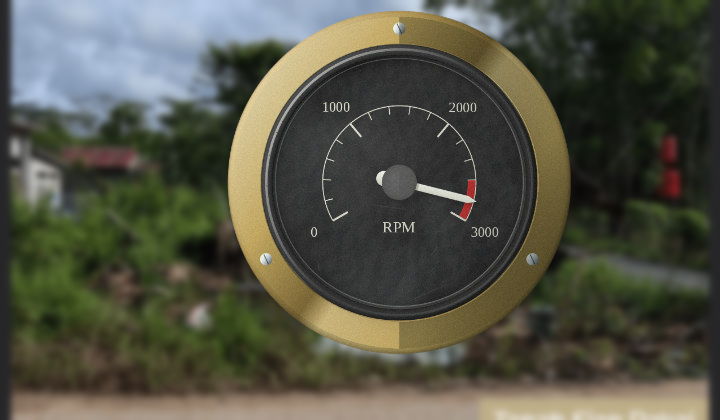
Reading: 2800 rpm
